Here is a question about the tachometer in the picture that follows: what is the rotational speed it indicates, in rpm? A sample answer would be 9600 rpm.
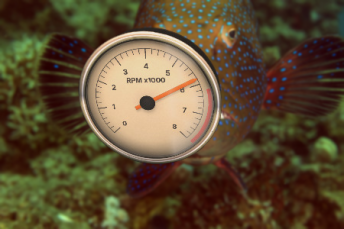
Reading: 5800 rpm
